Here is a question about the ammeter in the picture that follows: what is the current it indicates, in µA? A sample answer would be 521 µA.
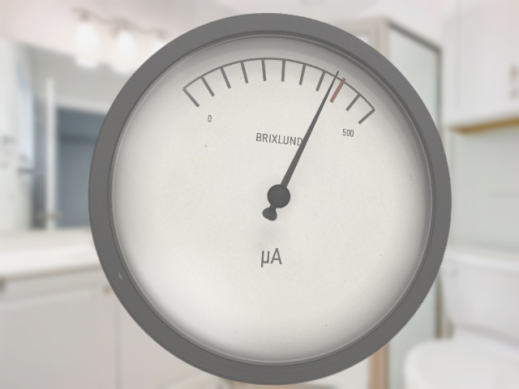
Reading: 375 µA
